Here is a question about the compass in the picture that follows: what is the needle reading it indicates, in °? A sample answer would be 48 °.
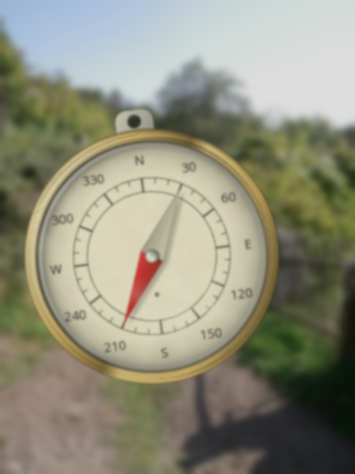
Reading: 210 °
